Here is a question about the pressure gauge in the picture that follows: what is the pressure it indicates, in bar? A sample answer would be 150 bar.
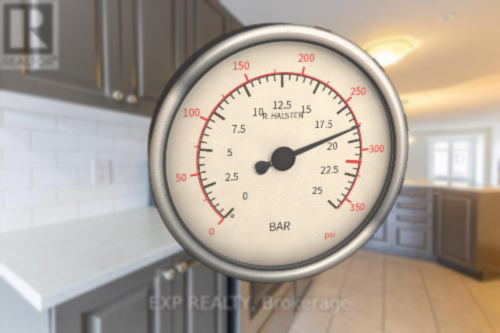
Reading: 19 bar
